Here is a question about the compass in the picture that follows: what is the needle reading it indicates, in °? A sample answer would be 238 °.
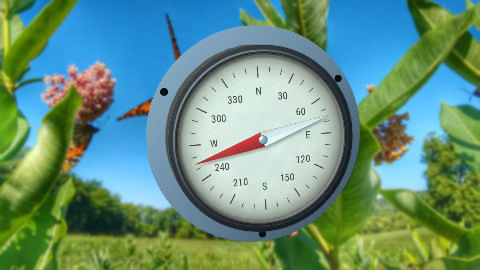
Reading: 255 °
